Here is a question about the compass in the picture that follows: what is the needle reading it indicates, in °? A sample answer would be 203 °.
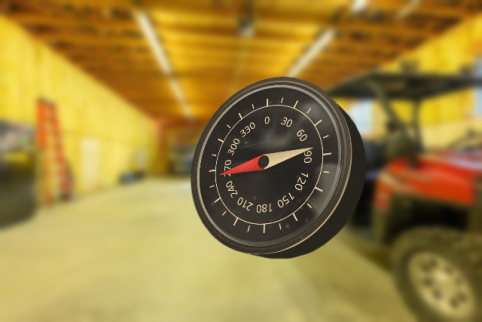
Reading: 262.5 °
